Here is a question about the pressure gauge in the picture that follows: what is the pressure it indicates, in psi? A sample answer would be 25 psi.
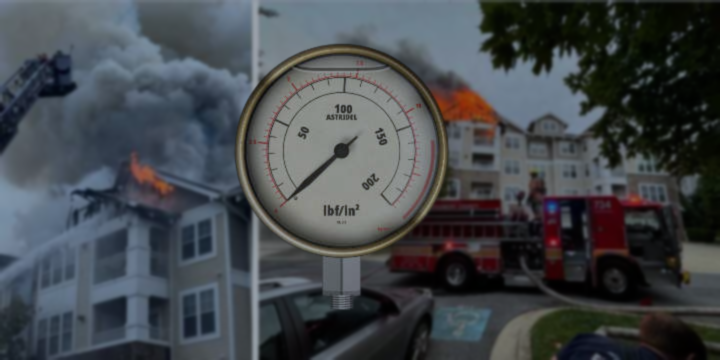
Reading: 0 psi
